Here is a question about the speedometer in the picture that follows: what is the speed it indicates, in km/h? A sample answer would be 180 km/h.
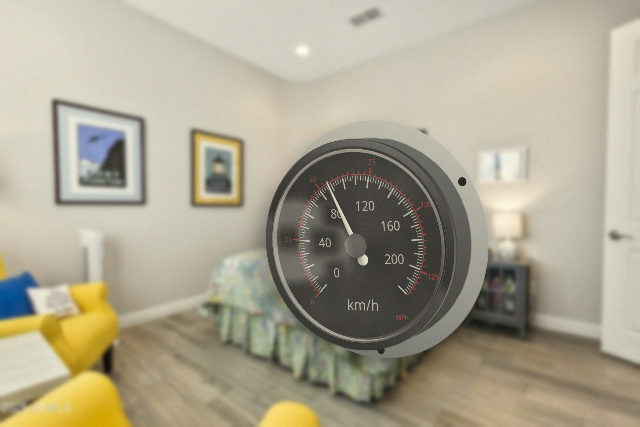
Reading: 90 km/h
